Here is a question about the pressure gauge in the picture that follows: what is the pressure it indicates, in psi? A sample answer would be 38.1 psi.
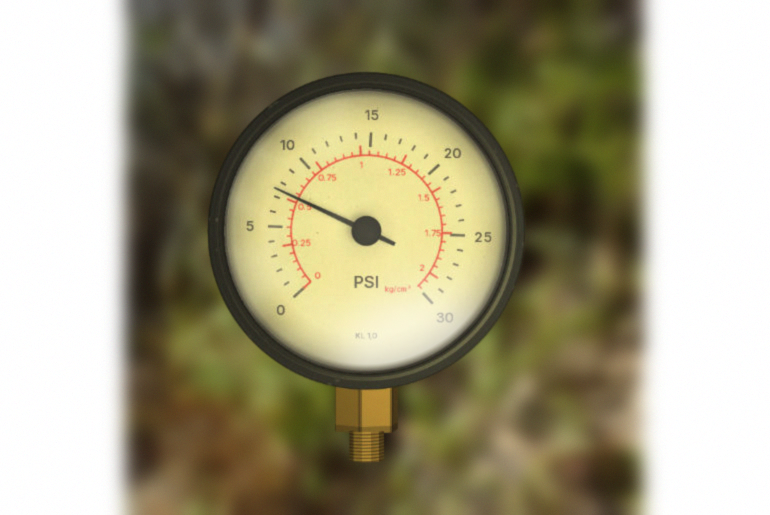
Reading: 7.5 psi
